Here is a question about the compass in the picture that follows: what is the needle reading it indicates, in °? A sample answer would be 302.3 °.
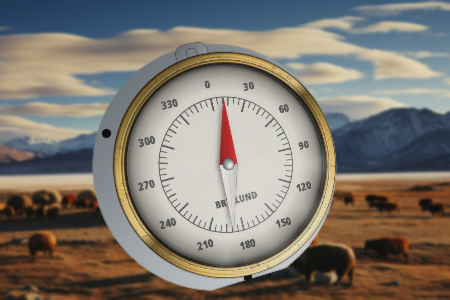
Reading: 10 °
